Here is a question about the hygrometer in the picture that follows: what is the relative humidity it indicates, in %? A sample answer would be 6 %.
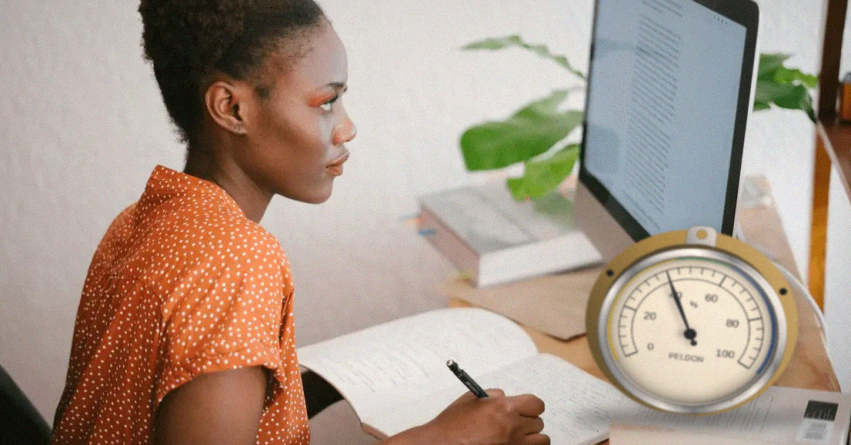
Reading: 40 %
